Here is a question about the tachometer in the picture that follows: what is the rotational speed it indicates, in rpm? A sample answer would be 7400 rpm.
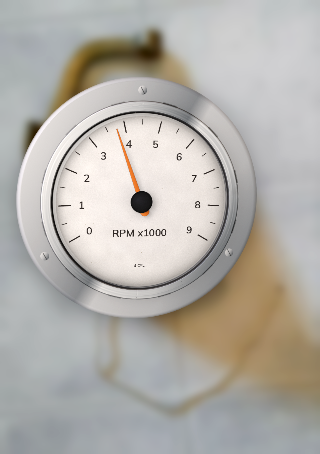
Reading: 3750 rpm
